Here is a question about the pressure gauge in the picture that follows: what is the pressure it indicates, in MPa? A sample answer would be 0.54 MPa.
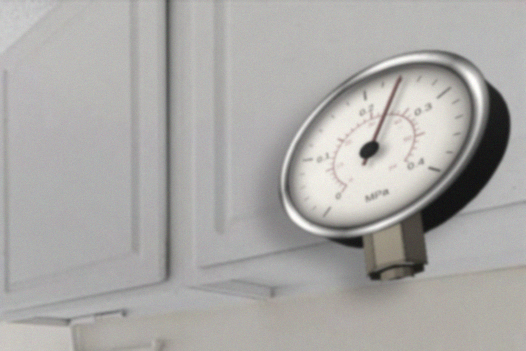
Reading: 0.24 MPa
